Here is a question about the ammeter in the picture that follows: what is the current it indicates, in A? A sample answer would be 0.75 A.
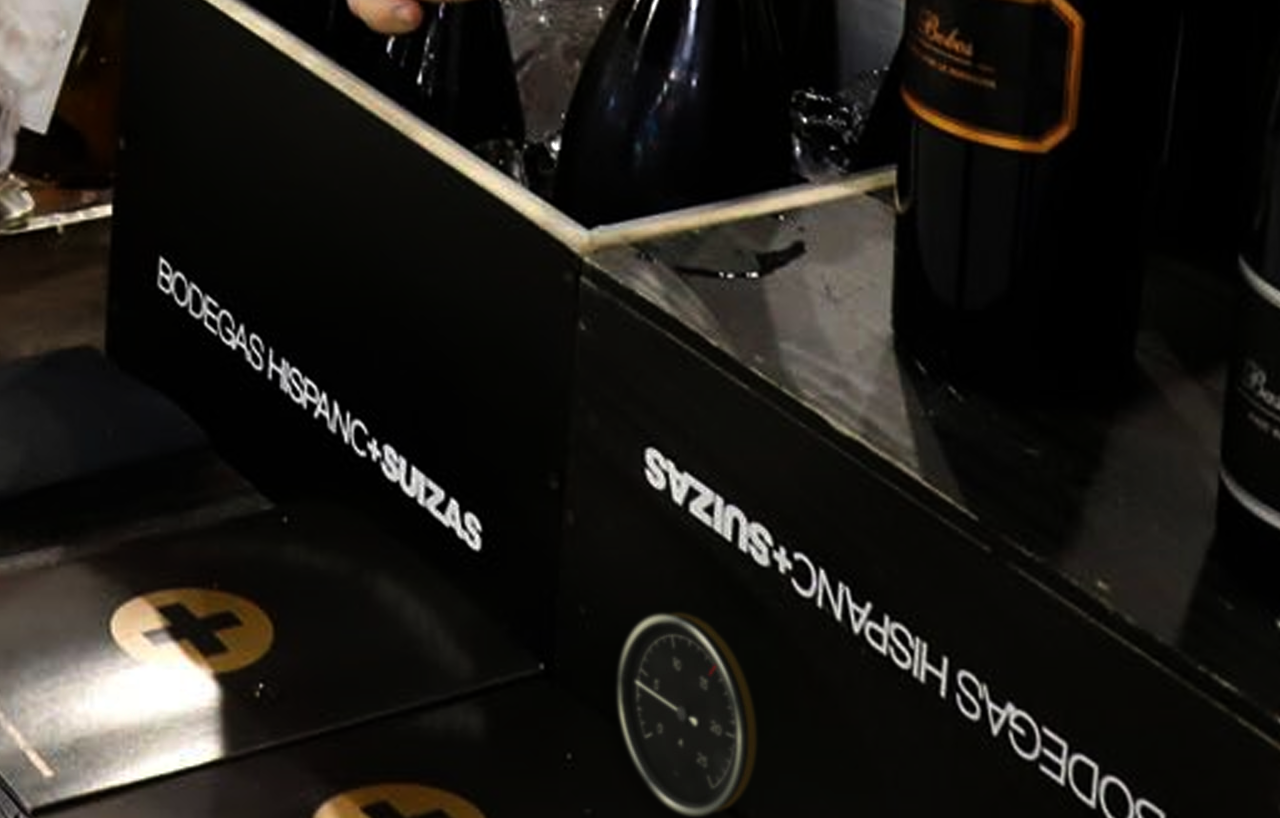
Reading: 4 A
